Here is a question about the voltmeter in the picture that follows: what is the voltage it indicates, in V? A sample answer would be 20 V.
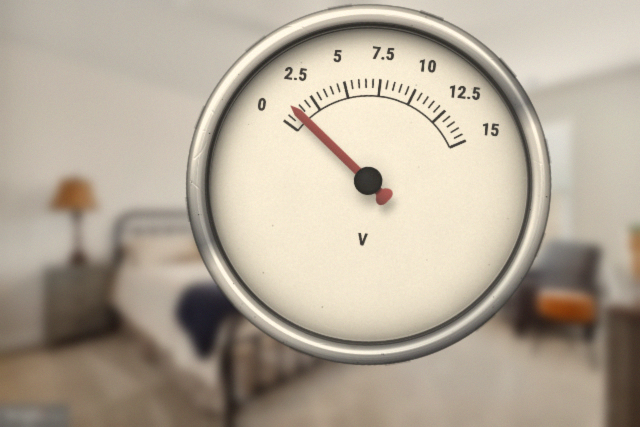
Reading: 1 V
